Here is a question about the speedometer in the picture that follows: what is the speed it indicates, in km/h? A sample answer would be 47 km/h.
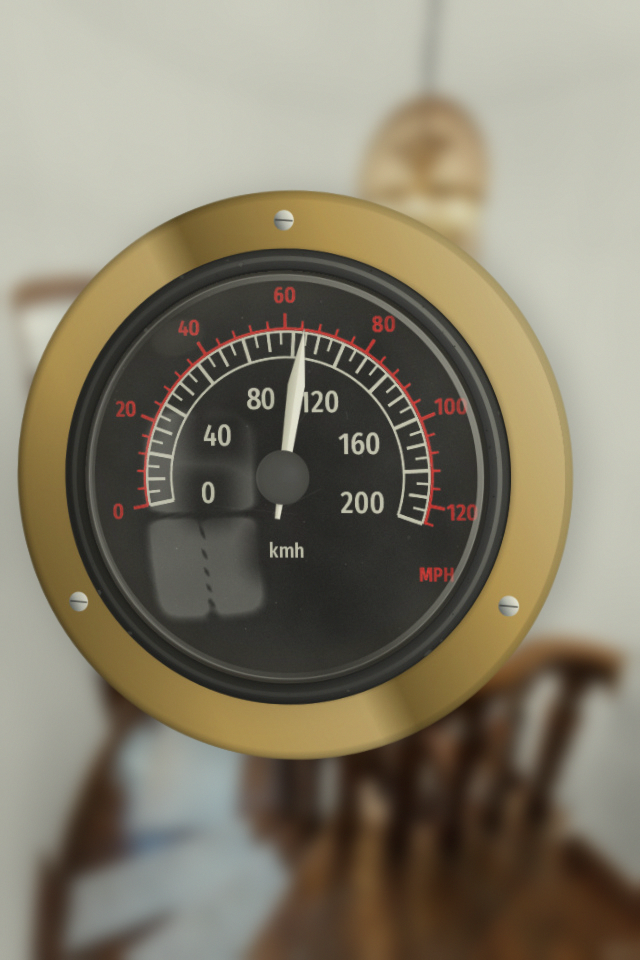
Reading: 105 km/h
